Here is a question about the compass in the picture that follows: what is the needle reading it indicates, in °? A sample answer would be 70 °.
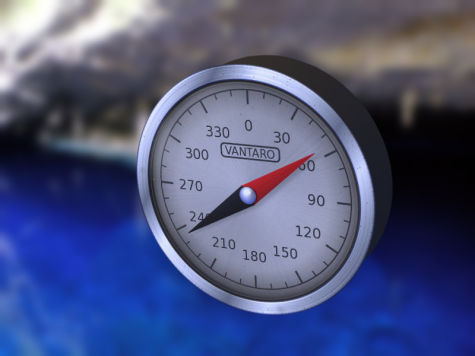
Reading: 55 °
